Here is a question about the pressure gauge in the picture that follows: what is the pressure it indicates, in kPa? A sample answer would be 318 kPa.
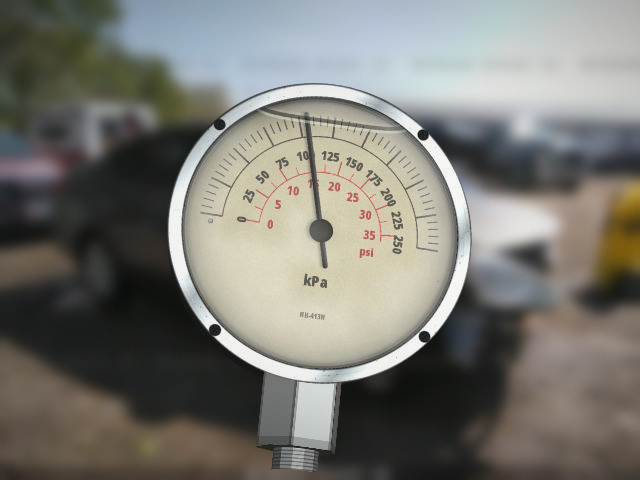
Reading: 105 kPa
